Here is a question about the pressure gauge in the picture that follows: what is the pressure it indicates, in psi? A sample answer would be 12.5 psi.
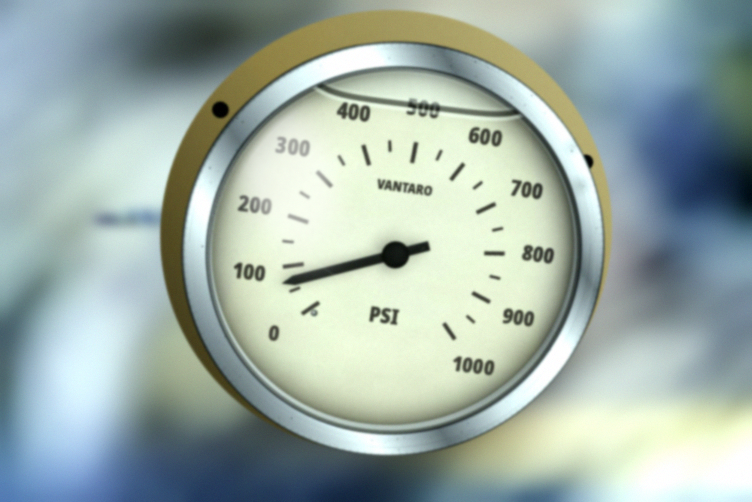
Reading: 75 psi
